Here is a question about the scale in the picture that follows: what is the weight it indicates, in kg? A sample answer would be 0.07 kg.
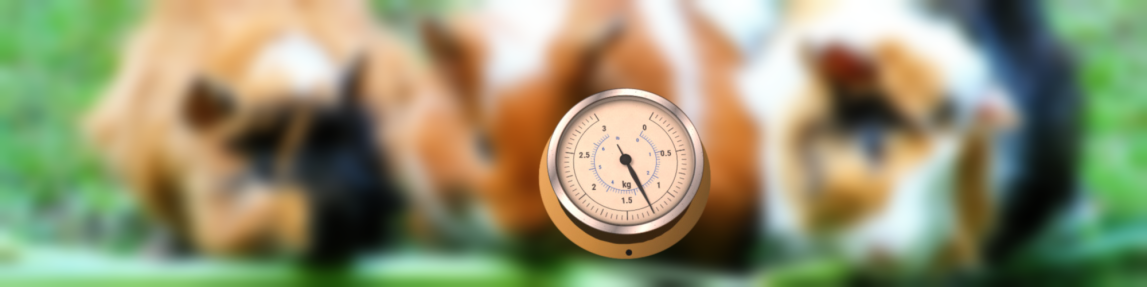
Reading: 1.25 kg
